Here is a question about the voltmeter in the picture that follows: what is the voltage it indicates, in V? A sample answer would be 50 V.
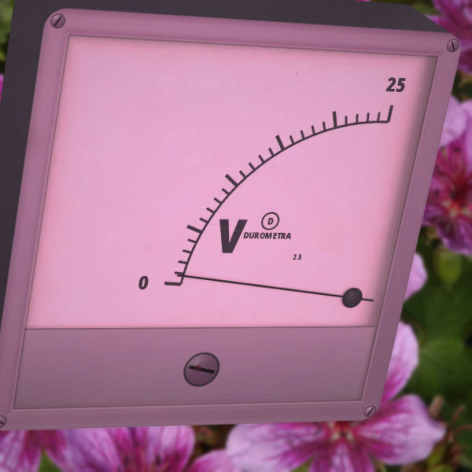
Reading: 1 V
